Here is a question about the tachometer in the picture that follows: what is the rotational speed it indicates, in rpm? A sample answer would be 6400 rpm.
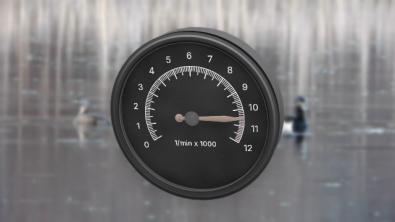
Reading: 10500 rpm
